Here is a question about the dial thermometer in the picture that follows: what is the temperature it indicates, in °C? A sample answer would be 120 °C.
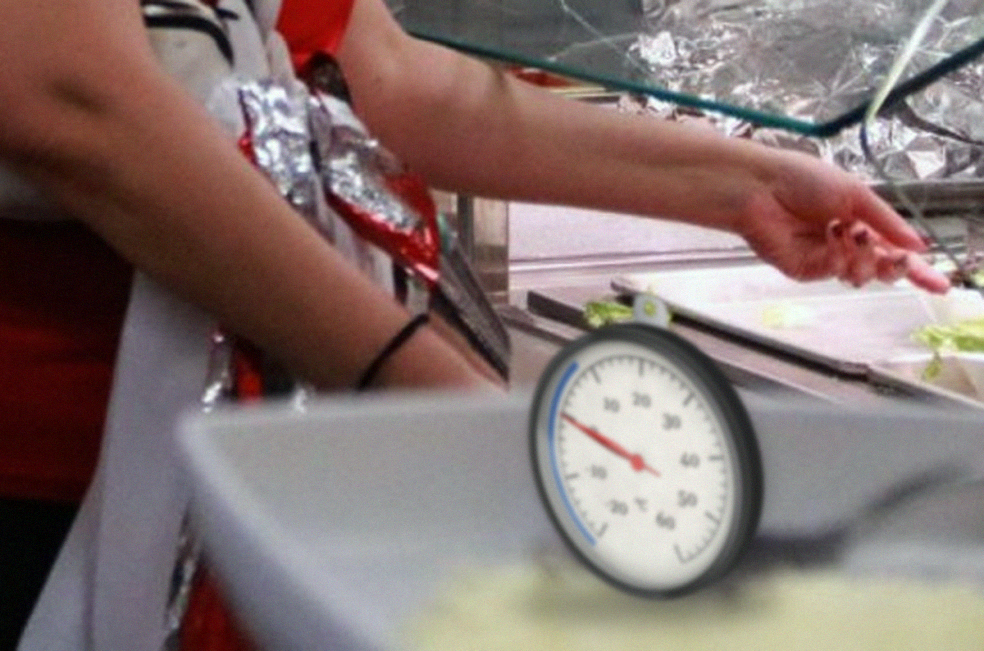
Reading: 0 °C
